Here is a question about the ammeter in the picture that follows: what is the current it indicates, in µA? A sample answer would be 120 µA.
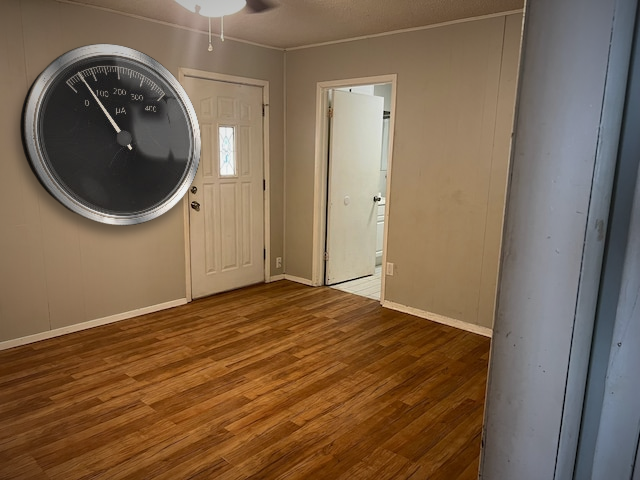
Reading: 50 µA
